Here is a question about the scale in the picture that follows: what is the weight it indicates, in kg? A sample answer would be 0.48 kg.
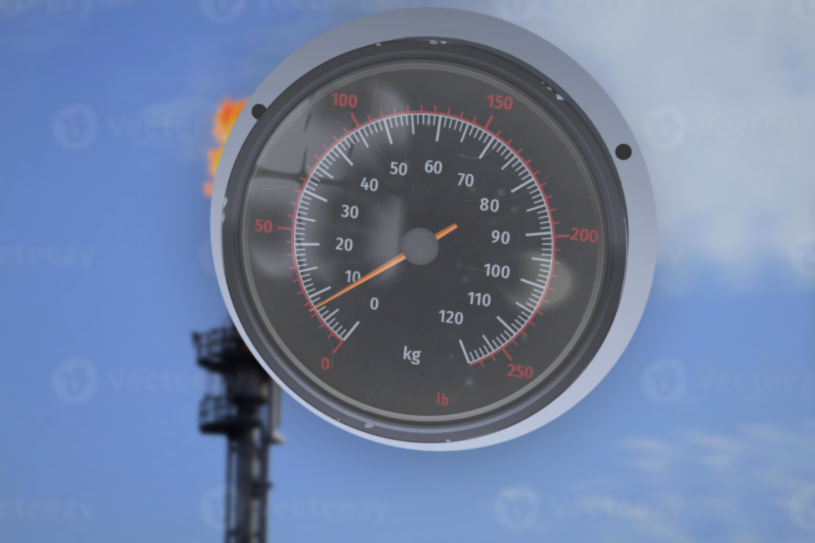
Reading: 8 kg
